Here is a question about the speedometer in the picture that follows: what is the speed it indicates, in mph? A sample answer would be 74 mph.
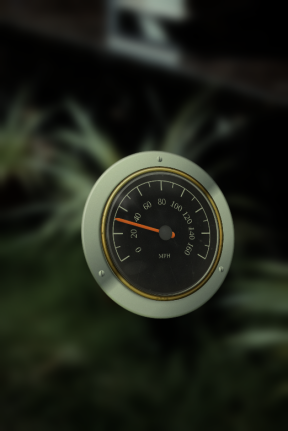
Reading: 30 mph
